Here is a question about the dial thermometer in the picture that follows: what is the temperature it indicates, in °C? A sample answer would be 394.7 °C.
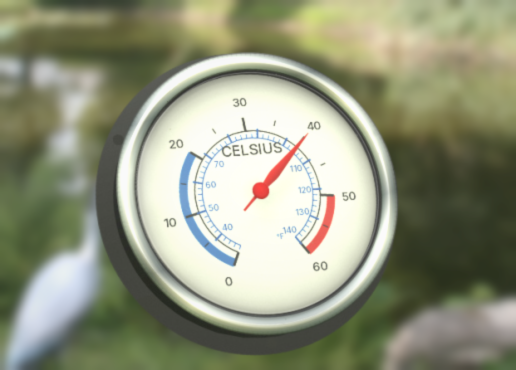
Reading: 40 °C
